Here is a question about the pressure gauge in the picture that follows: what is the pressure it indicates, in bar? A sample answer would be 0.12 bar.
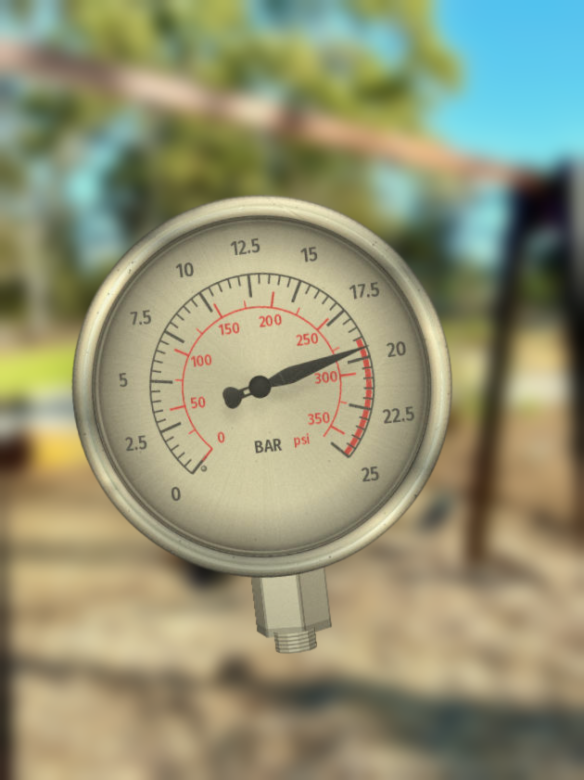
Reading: 19.5 bar
